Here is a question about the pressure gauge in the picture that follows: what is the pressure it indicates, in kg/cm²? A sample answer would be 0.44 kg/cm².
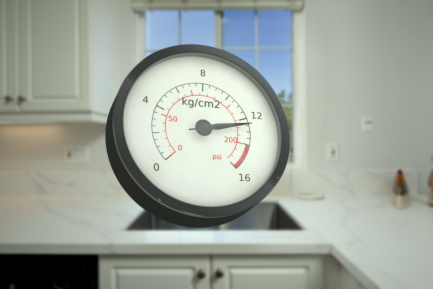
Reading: 12.5 kg/cm²
